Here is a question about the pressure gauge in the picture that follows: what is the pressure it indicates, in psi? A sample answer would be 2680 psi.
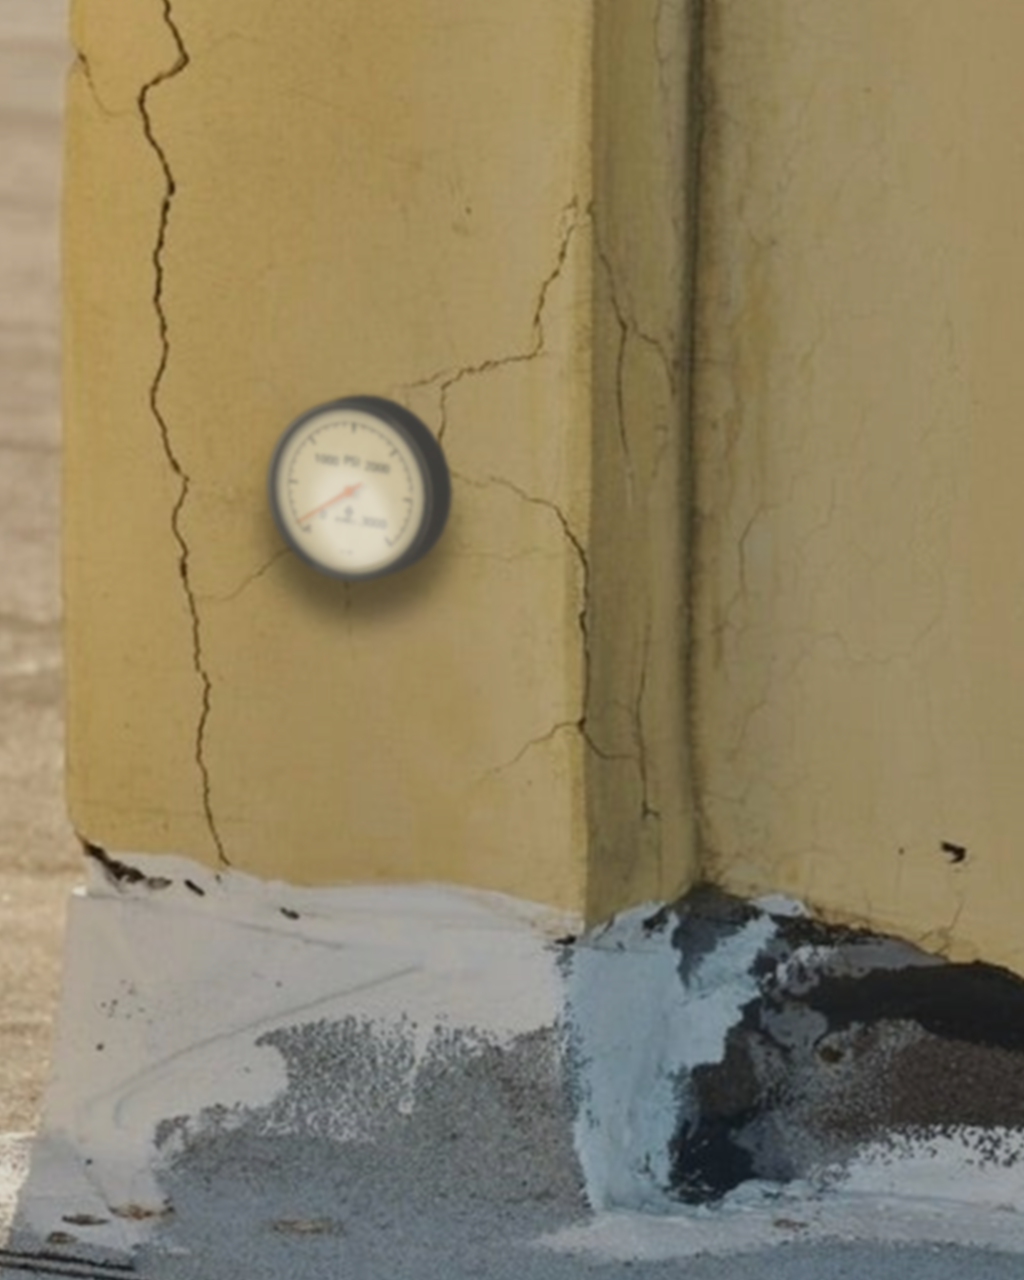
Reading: 100 psi
